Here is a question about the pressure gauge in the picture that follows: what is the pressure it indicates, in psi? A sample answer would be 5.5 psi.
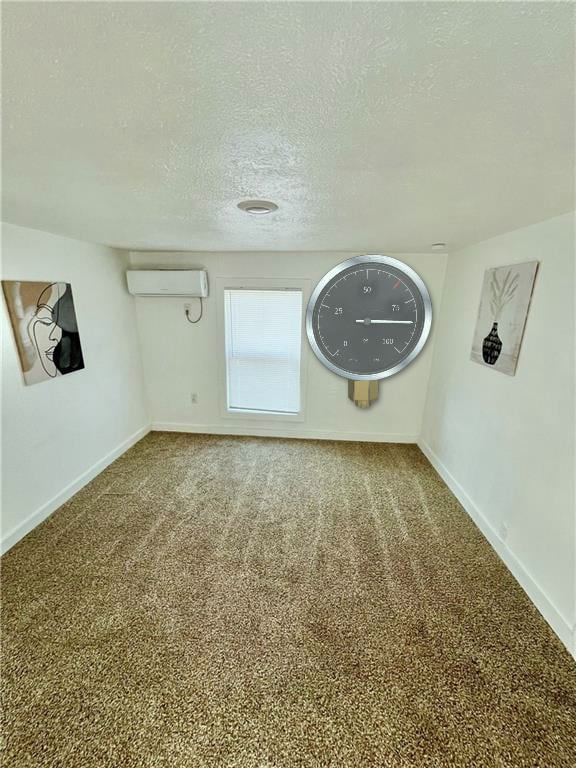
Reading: 85 psi
